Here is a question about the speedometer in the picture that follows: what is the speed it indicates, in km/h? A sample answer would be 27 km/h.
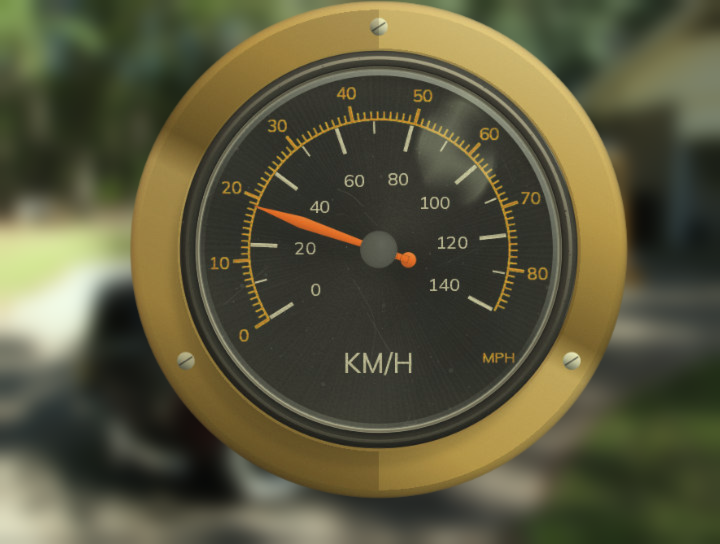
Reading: 30 km/h
